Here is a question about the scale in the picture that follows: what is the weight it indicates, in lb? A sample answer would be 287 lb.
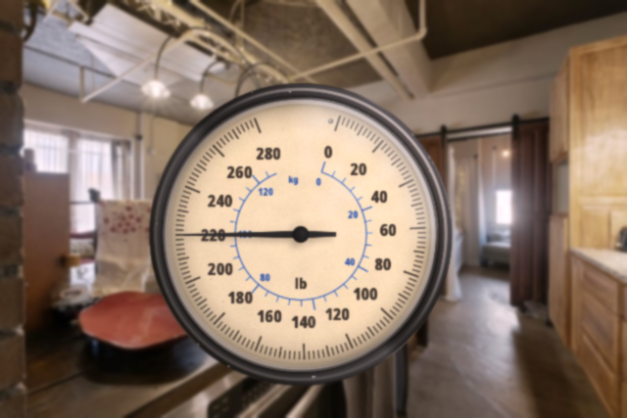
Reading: 220 lb
